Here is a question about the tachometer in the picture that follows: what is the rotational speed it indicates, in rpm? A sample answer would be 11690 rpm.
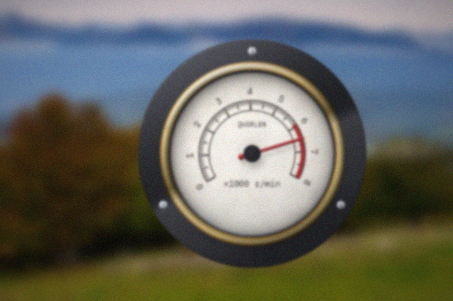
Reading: 6500 rpm
